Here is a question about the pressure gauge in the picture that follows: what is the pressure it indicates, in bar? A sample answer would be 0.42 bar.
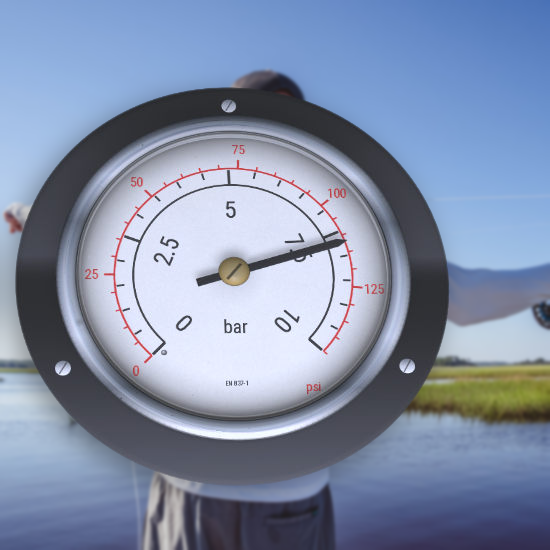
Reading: 7.75 bar
